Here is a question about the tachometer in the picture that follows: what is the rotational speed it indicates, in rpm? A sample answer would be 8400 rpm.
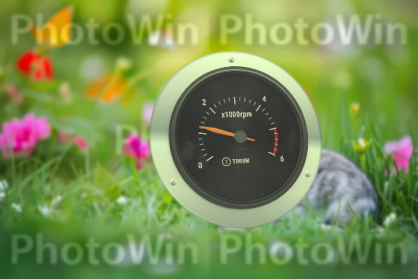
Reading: 1200 rpm
